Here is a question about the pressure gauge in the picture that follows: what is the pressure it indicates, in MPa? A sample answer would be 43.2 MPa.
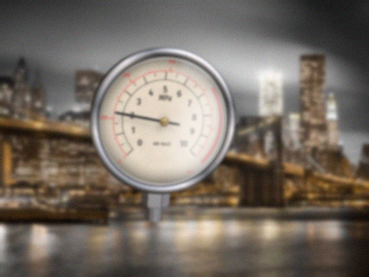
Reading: 2 MPa
